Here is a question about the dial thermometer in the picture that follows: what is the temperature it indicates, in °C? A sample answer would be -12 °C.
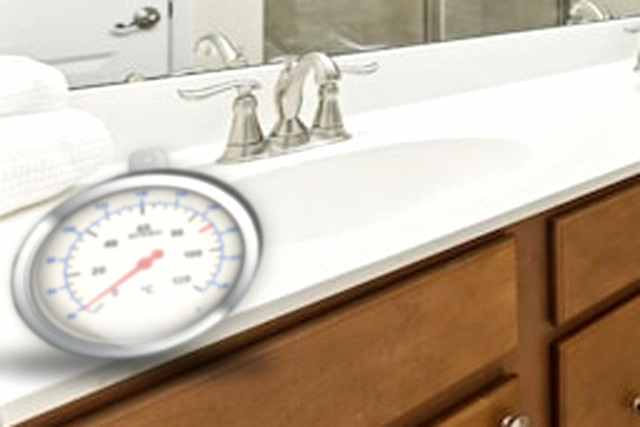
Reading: 4 °C
